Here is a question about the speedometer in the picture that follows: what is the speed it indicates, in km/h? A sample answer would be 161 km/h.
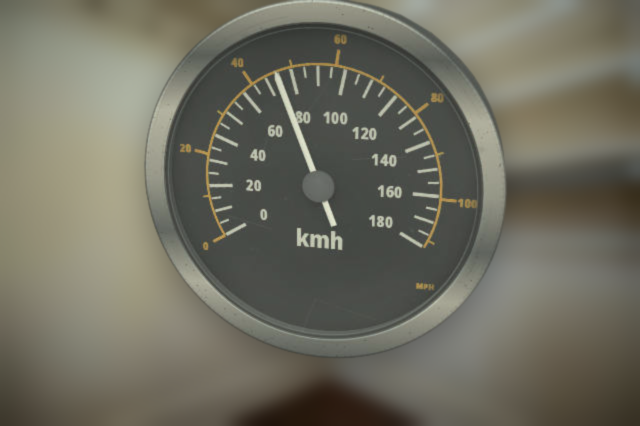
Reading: 75 km/h
